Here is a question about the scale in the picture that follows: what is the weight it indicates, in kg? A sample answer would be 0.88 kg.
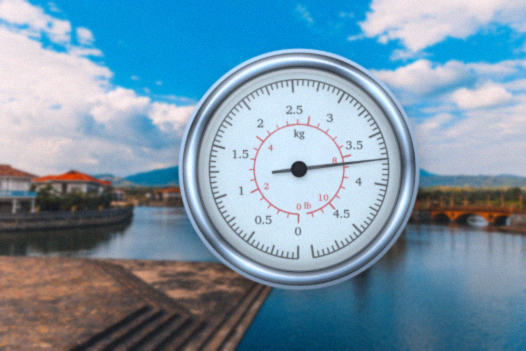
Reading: 3.75 kg
